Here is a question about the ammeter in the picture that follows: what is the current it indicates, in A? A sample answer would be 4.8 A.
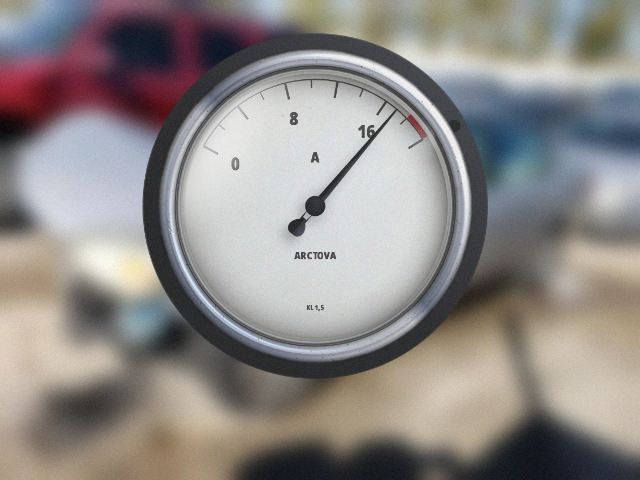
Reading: 17 A
